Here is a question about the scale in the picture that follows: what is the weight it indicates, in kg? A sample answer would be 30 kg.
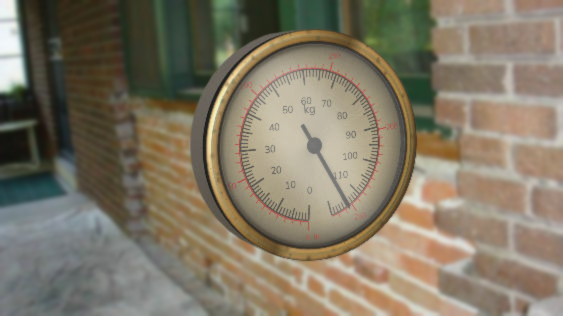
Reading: 115 kg
